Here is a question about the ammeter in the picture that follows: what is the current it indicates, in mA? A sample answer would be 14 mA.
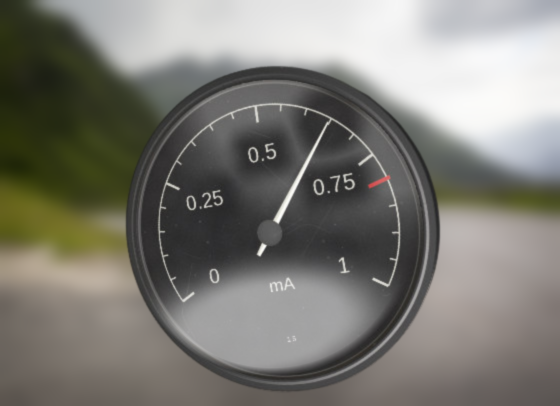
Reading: 0.65 mA
